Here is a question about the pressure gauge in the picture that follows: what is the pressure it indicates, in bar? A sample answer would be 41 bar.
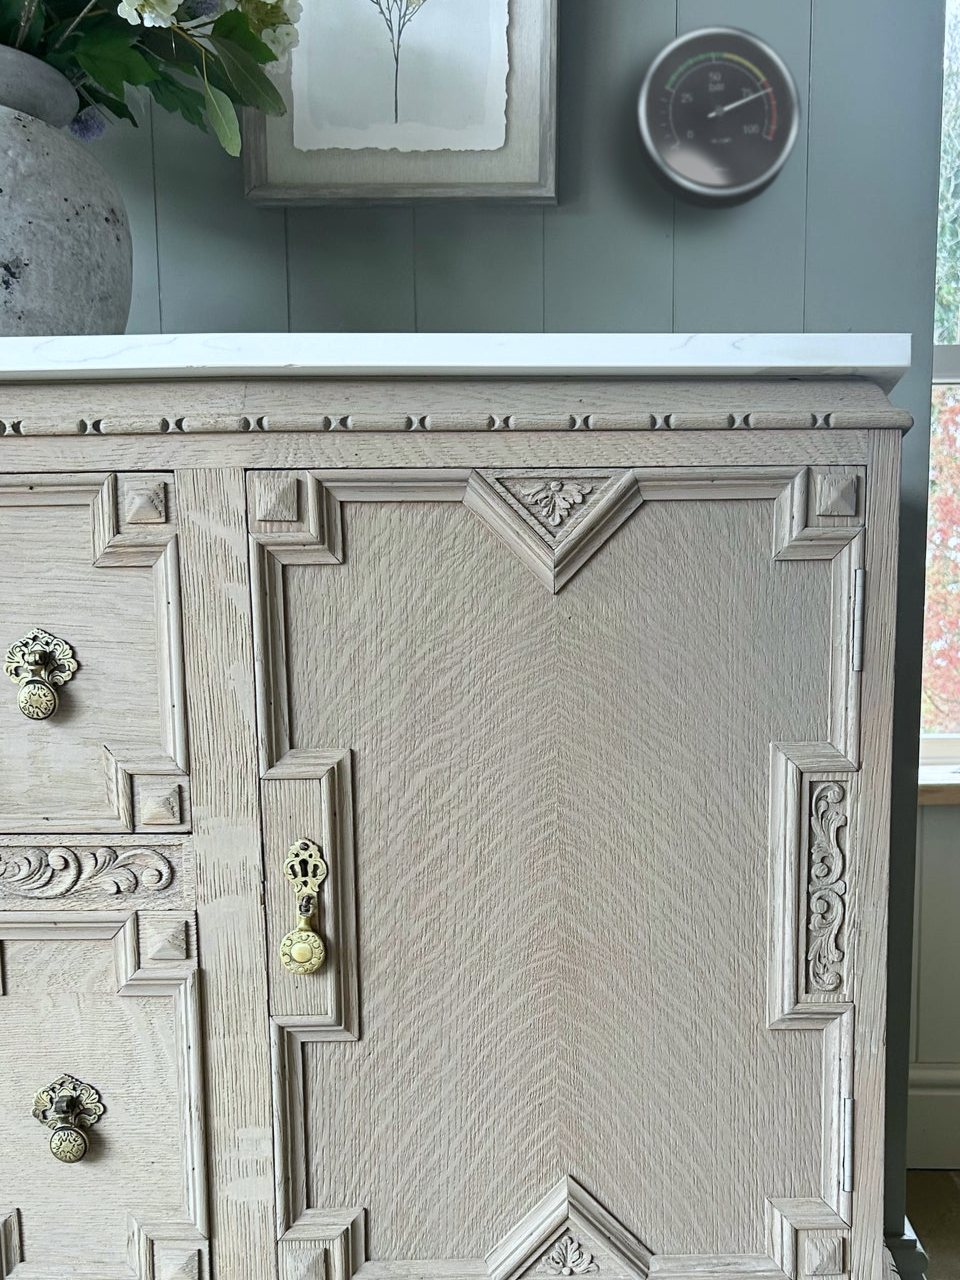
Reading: 80 bar
